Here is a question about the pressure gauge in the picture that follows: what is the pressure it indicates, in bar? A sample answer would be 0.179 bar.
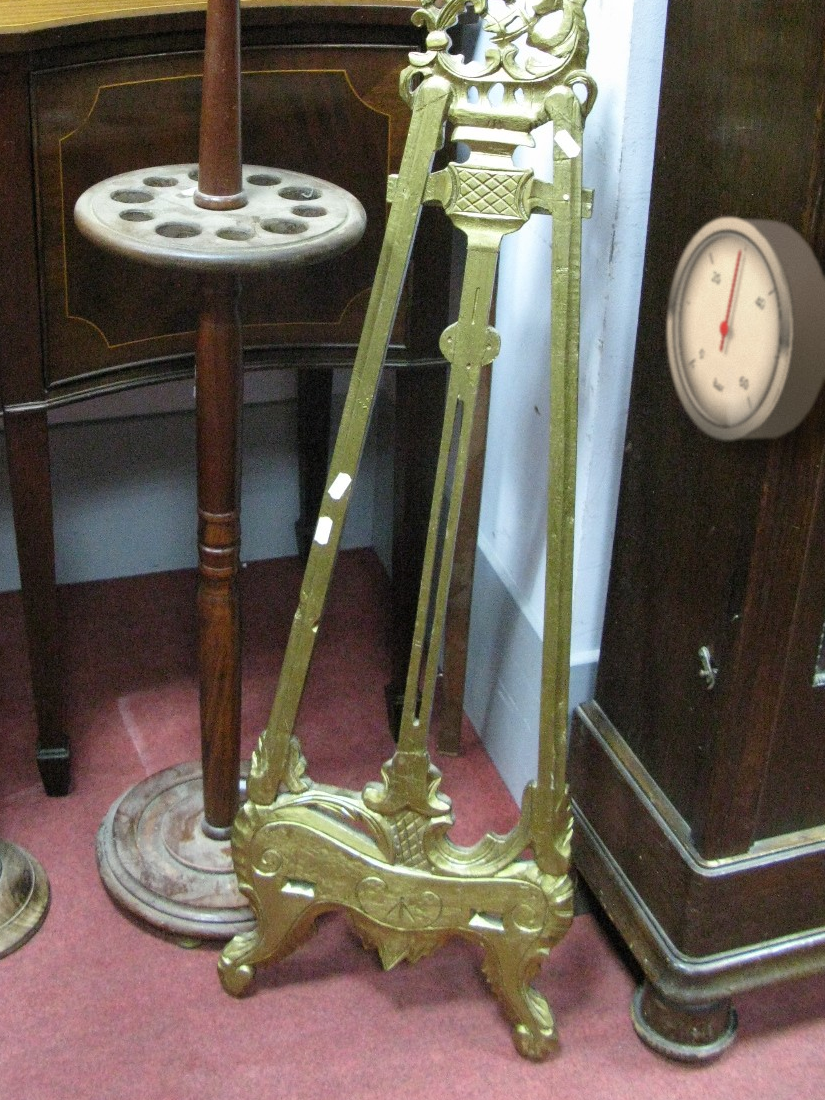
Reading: 30 bar
